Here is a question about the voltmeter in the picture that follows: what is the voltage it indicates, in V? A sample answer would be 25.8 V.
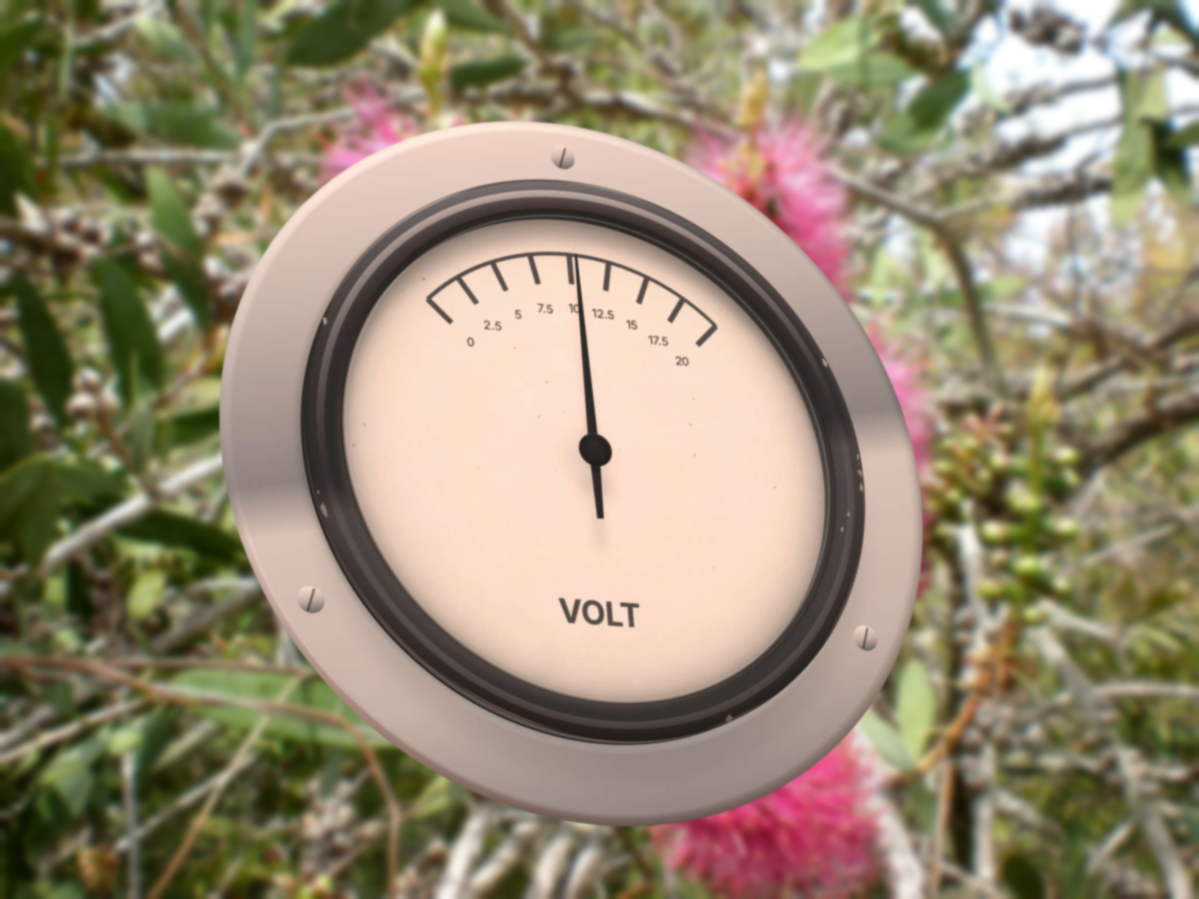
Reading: 10 V
